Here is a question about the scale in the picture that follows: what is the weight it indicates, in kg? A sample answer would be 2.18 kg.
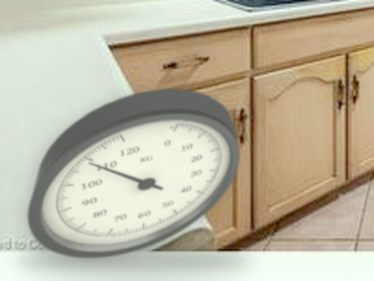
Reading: 110 kg
